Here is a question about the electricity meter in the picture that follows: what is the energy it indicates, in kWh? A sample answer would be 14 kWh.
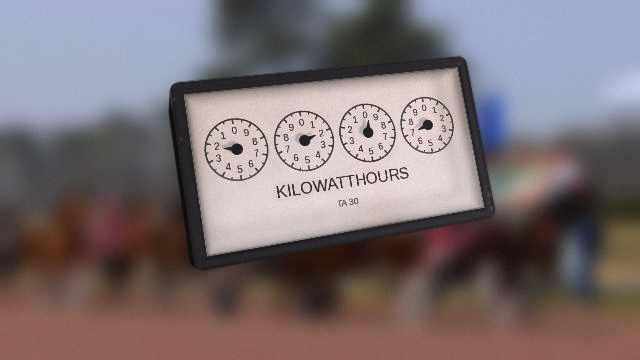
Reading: 2197 kWh
